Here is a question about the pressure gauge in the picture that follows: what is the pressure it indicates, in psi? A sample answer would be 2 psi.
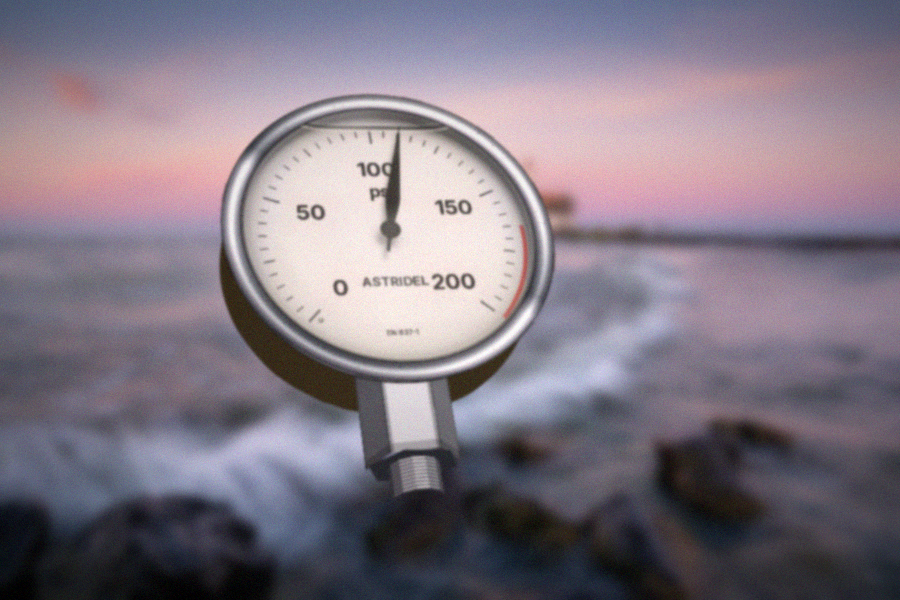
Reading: 110 psi
